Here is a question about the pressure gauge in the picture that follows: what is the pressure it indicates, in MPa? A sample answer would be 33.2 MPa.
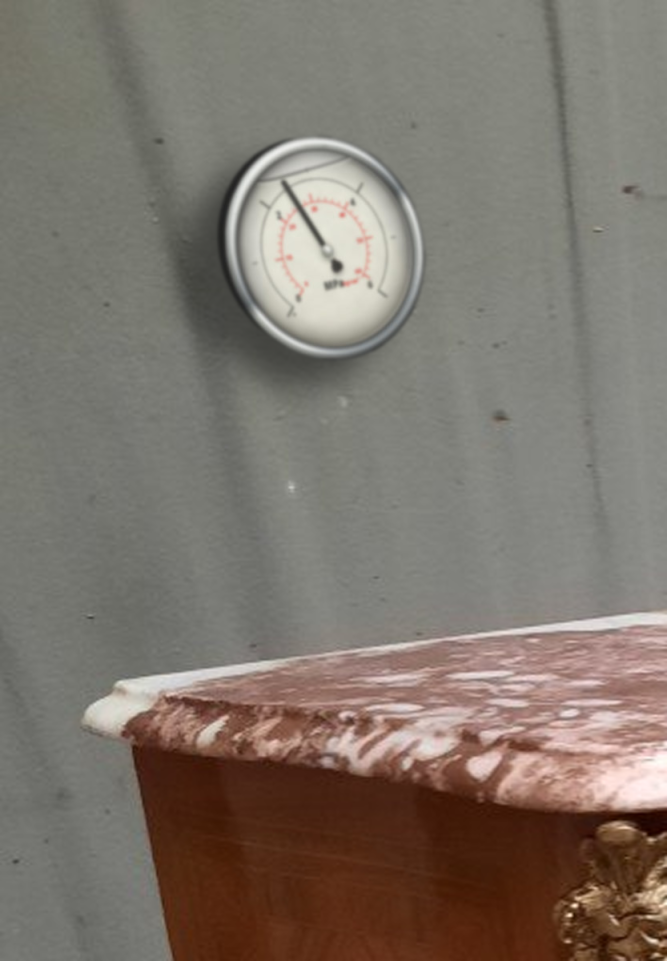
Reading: 2.5 MPa
